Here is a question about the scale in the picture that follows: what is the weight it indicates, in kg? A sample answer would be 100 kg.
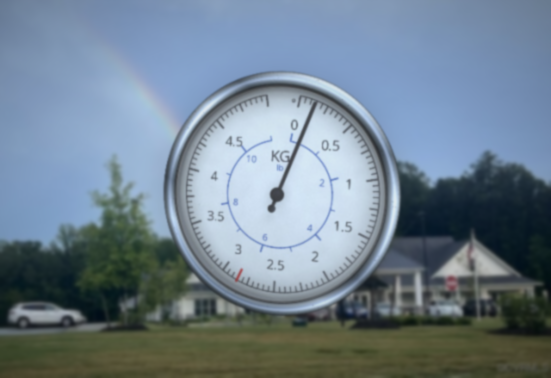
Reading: 0.15 kg
